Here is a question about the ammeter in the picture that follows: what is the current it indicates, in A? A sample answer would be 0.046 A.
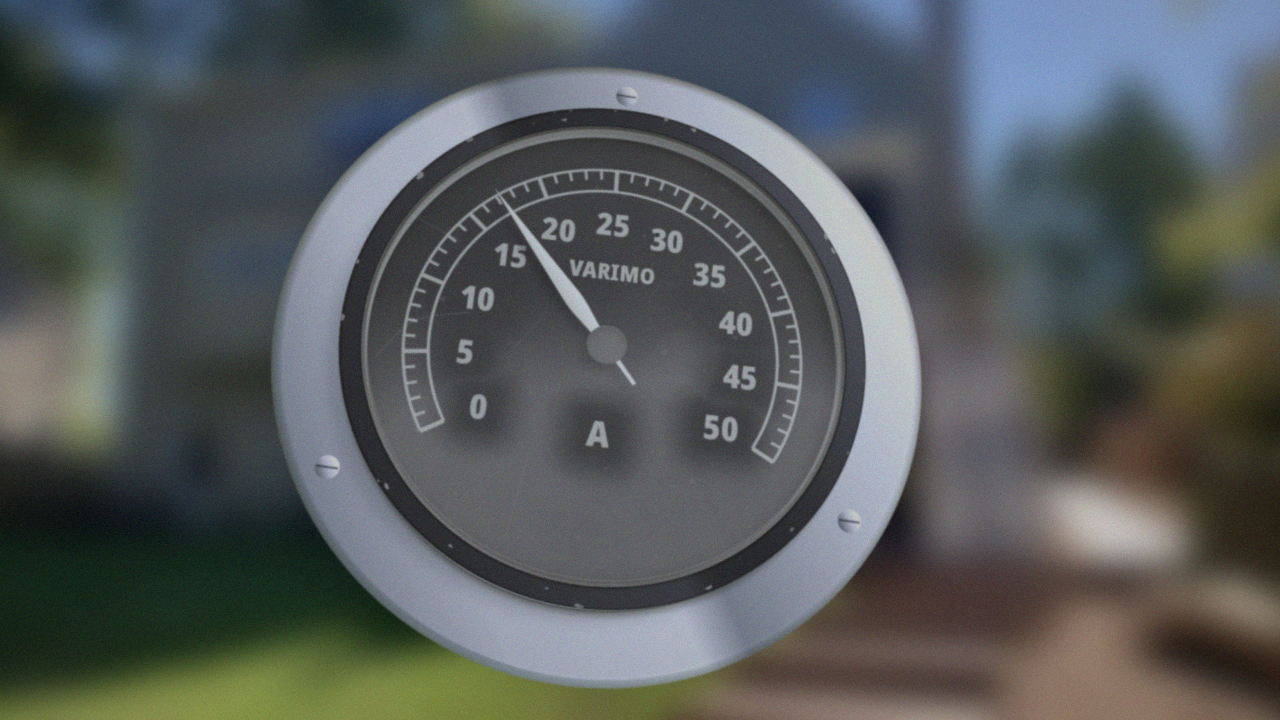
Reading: 17 A
